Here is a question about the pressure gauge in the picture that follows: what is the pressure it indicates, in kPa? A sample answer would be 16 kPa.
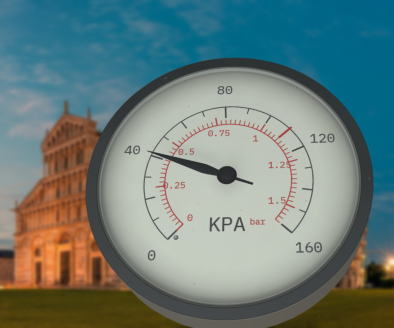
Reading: 40 kPa
